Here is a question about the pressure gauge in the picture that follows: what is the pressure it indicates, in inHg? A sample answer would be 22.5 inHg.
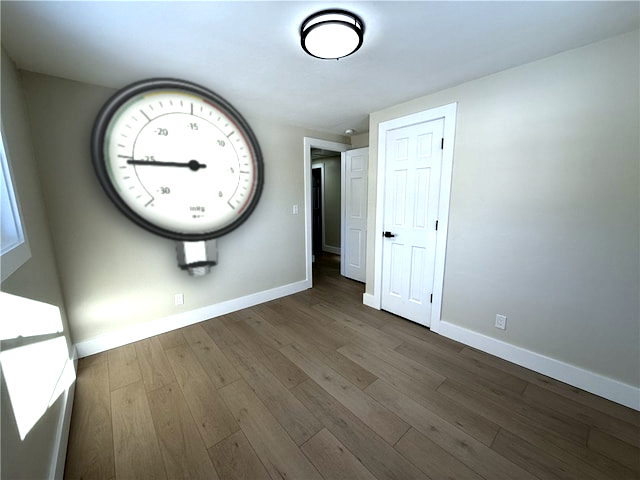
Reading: -25.5 inHg
